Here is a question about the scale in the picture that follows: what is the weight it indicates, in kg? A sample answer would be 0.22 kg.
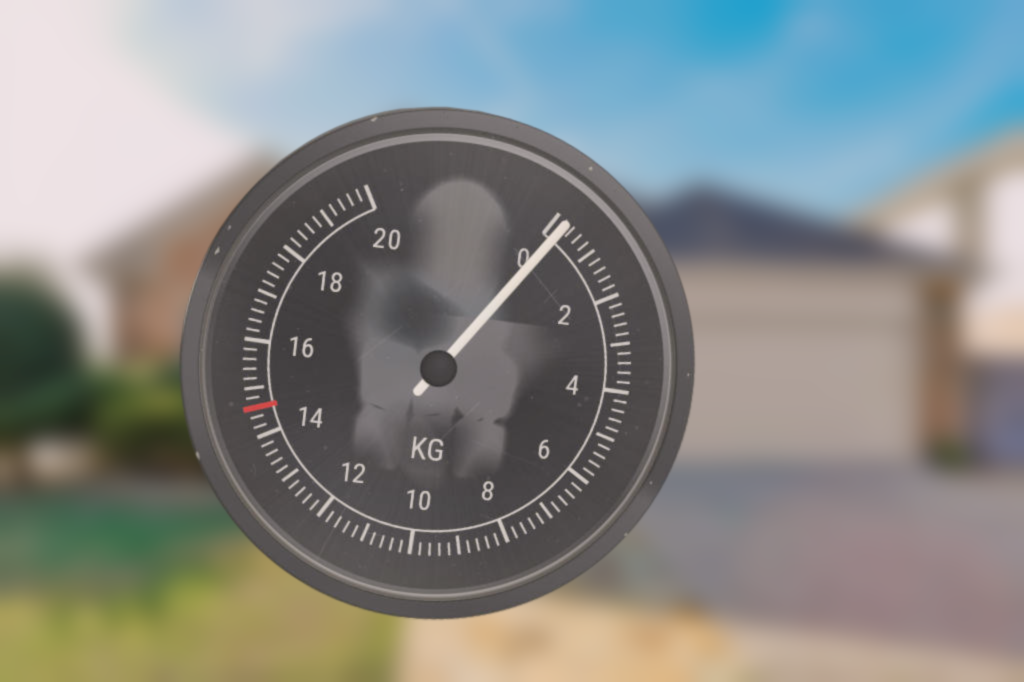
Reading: 0.2 kg
